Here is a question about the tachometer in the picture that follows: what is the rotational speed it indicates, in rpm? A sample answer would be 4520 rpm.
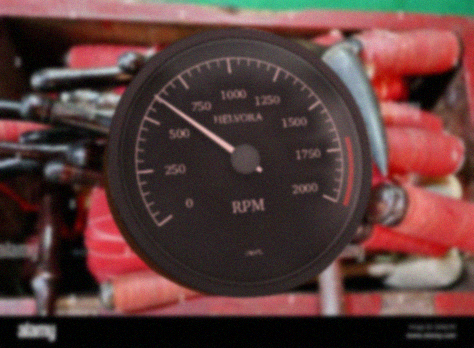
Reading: 600 rpm
